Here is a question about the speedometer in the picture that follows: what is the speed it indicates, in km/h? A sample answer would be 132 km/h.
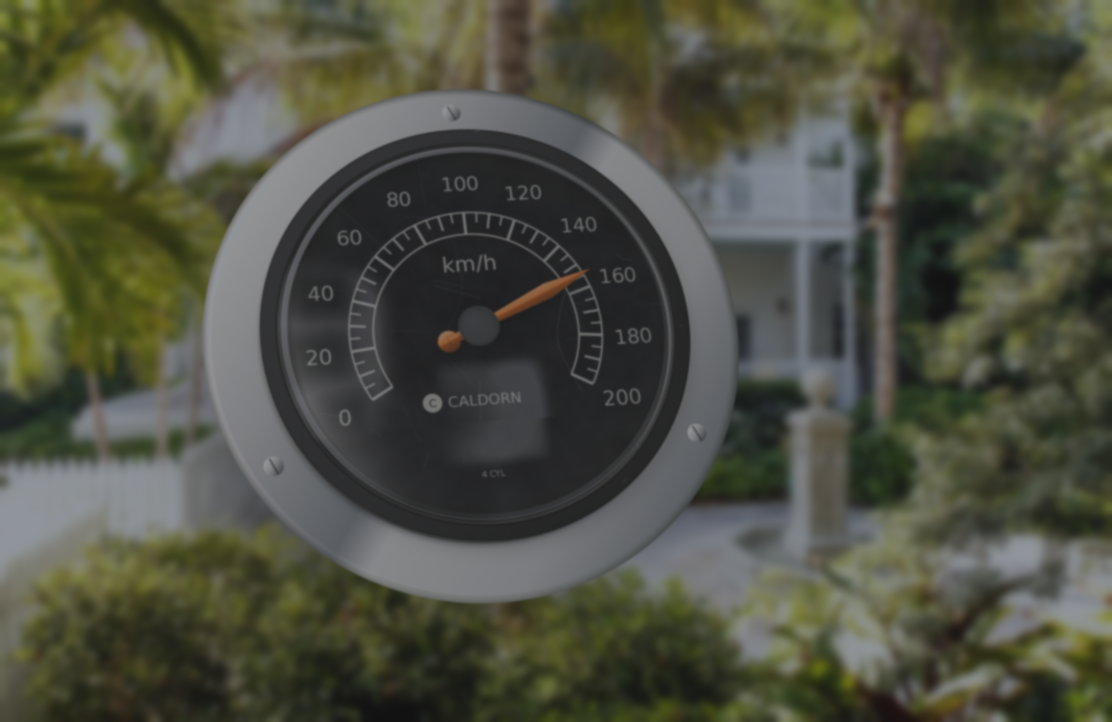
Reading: 155 km/h
